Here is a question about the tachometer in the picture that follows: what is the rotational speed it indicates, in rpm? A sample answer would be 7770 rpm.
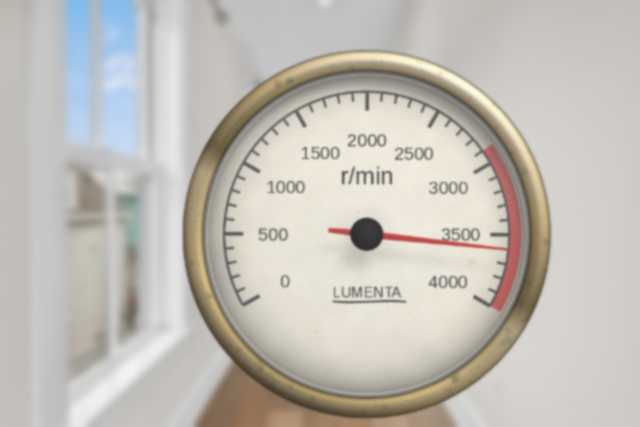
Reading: 3600 rpm
